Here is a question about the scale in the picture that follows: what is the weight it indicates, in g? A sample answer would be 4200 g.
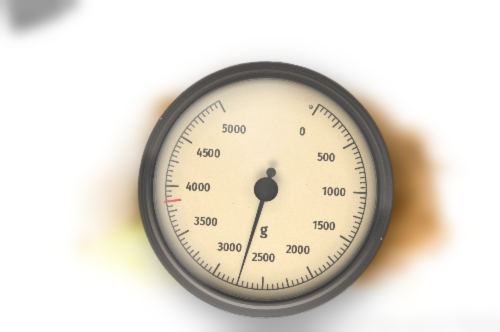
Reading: 2750 g
